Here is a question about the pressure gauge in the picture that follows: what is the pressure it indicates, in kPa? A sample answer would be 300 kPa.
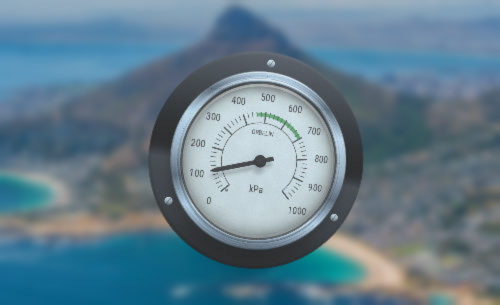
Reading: 100 kPa
